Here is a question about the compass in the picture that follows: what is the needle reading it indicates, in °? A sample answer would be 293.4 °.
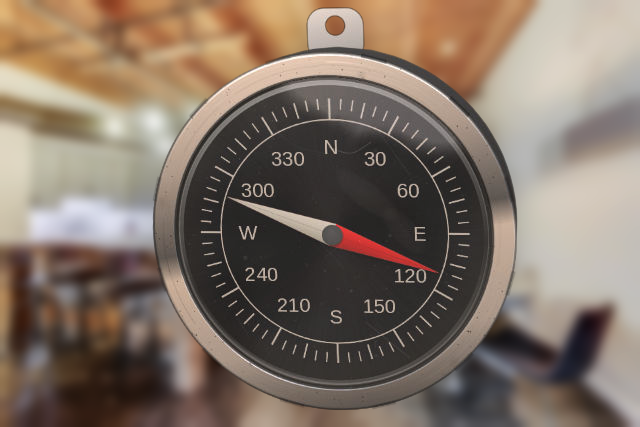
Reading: 110 °
